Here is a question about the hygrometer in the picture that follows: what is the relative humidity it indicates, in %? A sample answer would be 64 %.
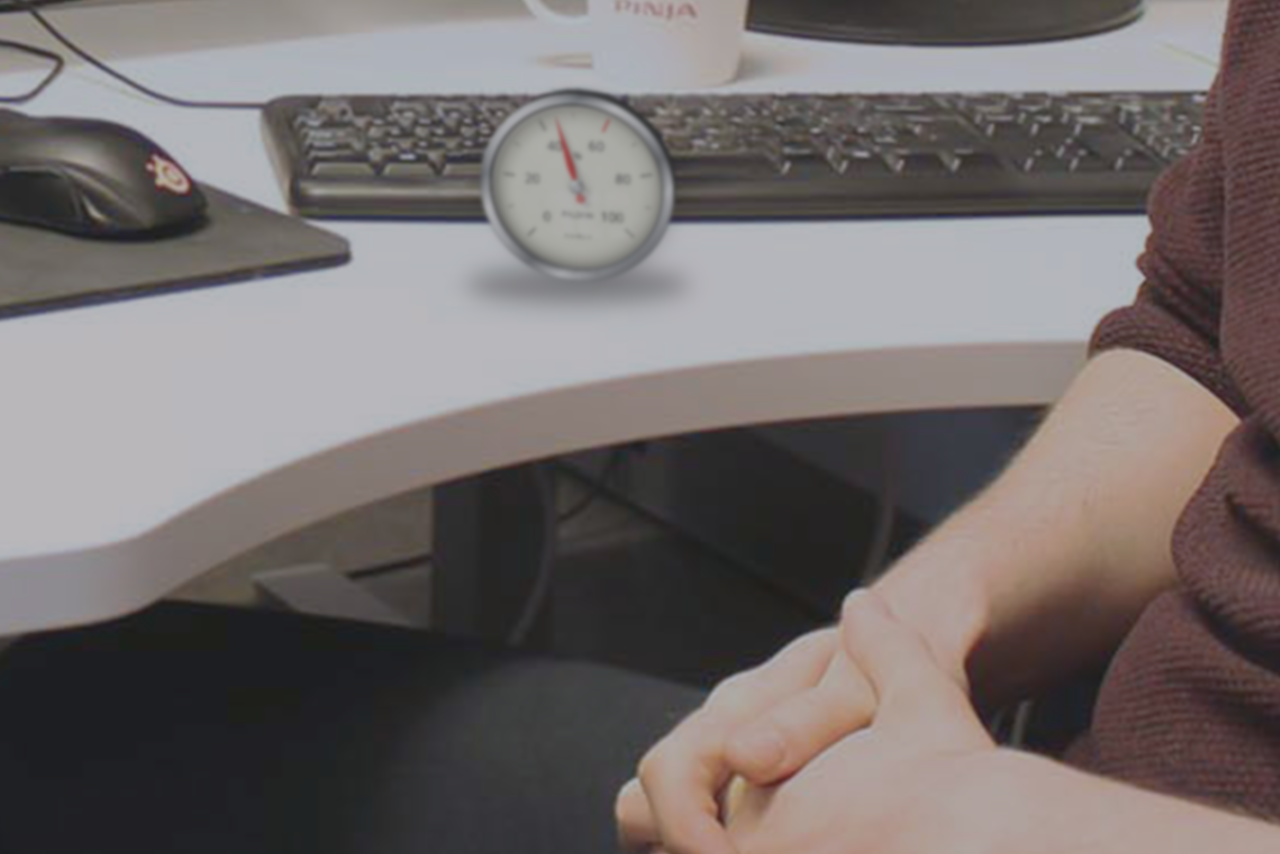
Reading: 45 %
